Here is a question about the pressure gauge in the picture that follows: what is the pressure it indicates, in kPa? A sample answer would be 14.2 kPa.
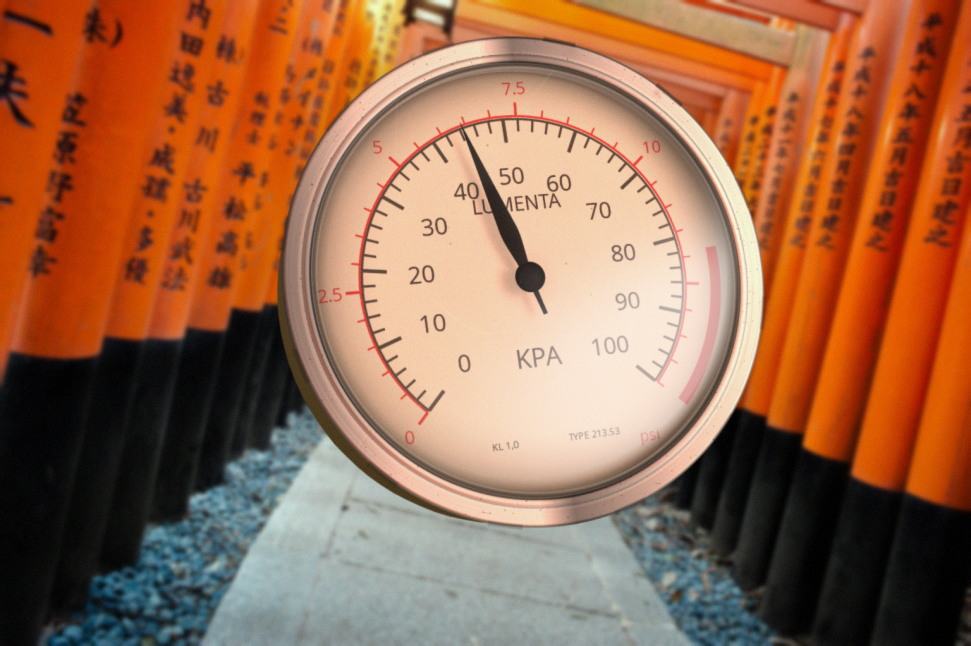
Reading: 44 kPa
